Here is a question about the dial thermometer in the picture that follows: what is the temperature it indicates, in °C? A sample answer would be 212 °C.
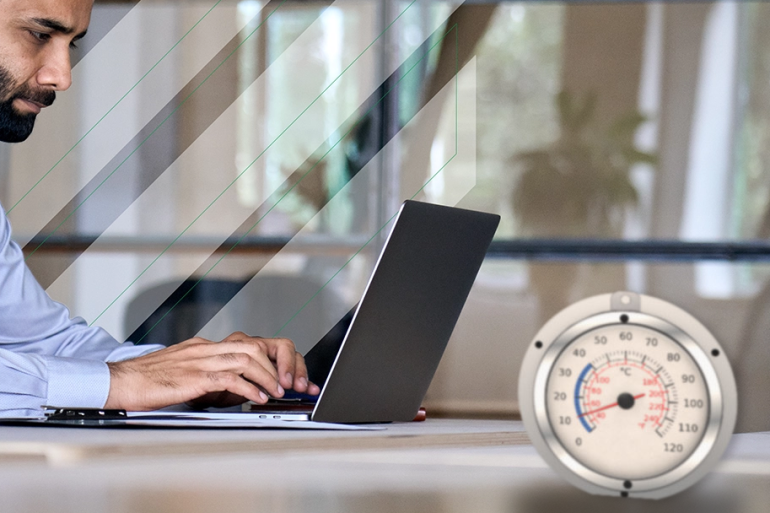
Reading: 10 °C
